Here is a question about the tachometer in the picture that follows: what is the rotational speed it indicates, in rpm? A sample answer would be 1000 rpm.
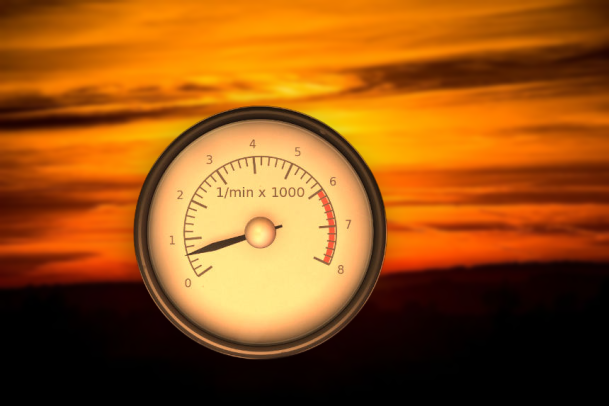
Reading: 600 rpm
